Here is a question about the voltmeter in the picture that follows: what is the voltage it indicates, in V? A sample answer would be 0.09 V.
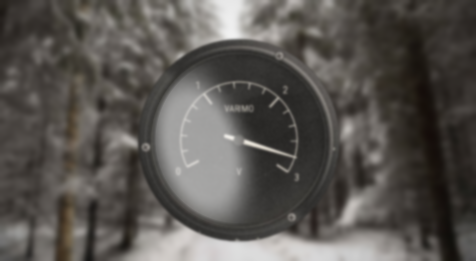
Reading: 2.8 V
